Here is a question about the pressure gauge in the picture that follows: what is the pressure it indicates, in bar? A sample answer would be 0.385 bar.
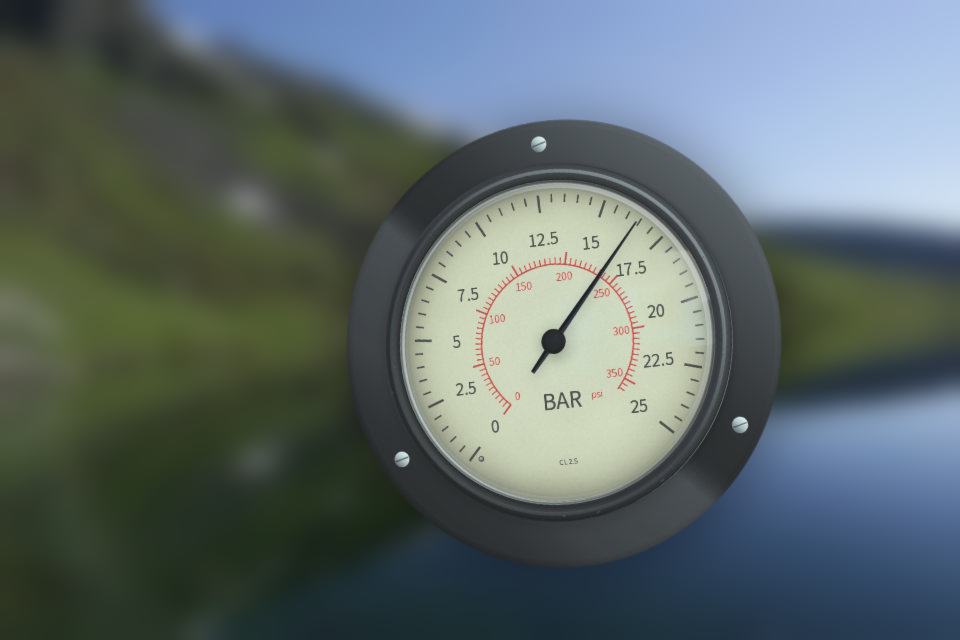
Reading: 16.5 bar
